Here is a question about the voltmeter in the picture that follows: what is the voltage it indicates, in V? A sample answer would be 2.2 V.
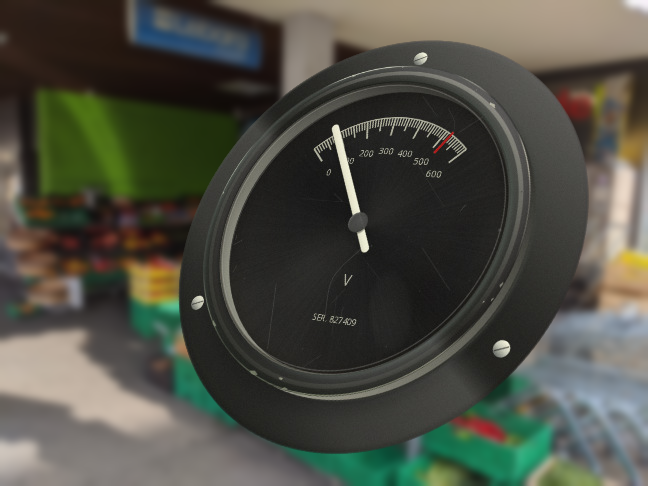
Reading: 100 V
